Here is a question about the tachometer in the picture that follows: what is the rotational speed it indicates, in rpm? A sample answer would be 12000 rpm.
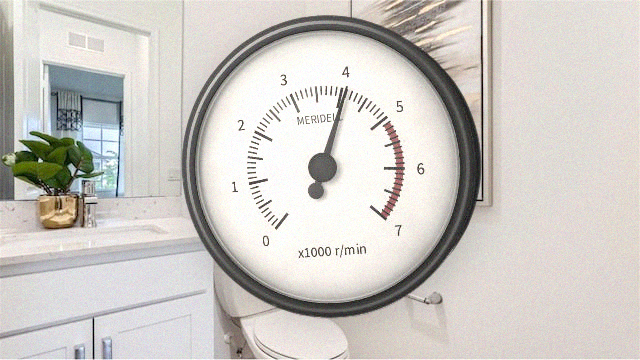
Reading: 4100 rpm
